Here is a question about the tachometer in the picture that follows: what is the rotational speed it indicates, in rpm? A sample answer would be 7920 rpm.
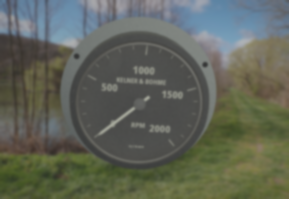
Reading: 0 rpm
